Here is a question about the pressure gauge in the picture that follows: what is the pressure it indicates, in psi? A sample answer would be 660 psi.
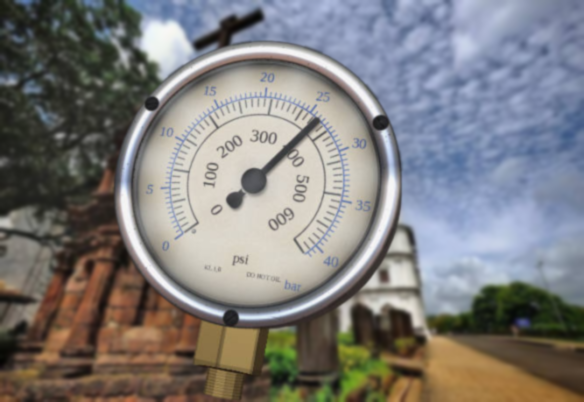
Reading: 380 psi
